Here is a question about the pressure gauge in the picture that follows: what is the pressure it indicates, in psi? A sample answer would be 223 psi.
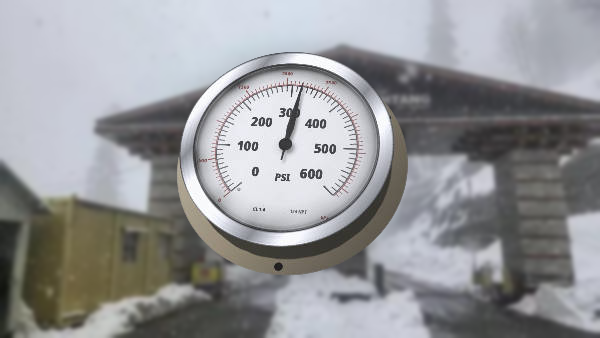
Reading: 320 psi
